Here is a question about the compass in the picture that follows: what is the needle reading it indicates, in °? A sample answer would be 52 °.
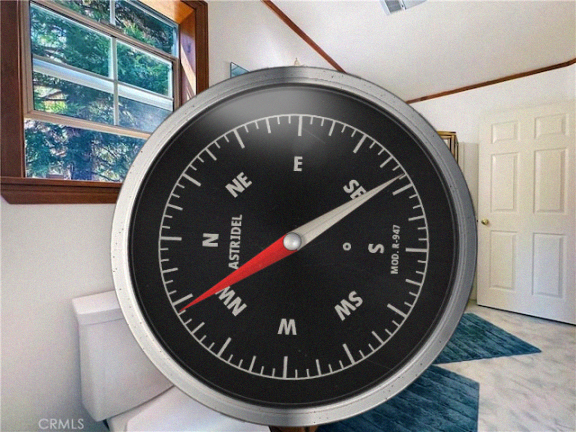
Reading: 325 °
